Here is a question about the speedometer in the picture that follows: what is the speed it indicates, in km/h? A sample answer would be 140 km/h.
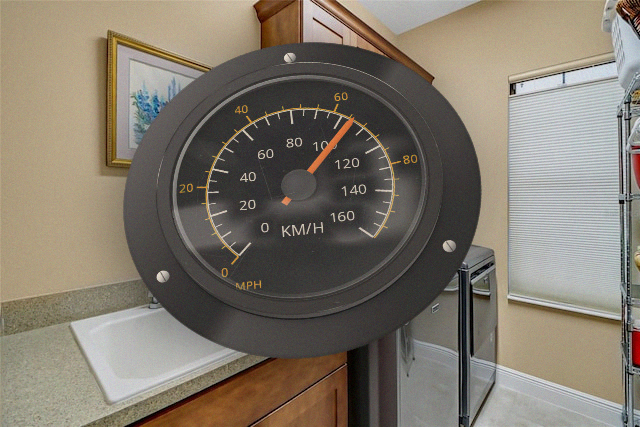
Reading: 105 km/h
